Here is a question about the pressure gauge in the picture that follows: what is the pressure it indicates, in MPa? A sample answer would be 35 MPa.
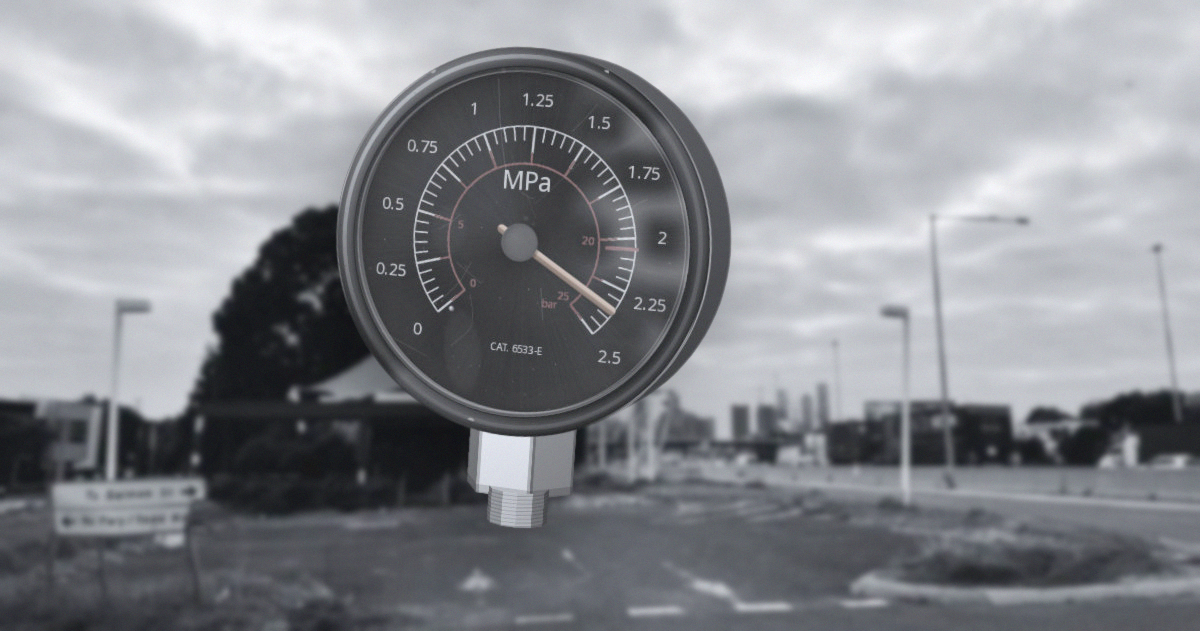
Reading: 2.35 MPa
